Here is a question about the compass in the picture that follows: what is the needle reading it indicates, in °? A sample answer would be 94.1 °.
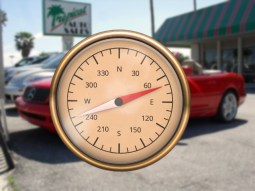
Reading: 70 °
